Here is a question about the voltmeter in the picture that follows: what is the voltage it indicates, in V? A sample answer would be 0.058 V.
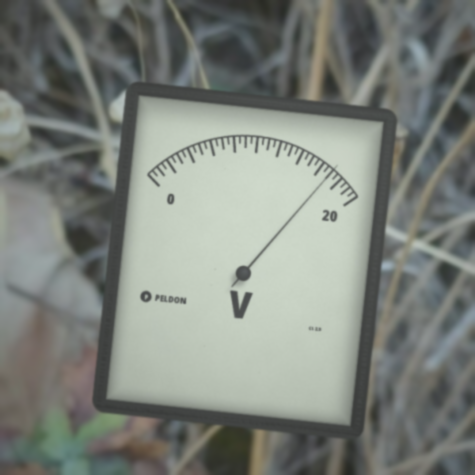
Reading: 17 V
